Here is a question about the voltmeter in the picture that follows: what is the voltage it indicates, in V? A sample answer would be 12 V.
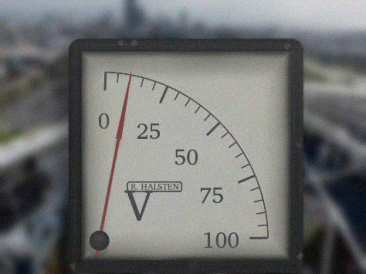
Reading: 10 V
